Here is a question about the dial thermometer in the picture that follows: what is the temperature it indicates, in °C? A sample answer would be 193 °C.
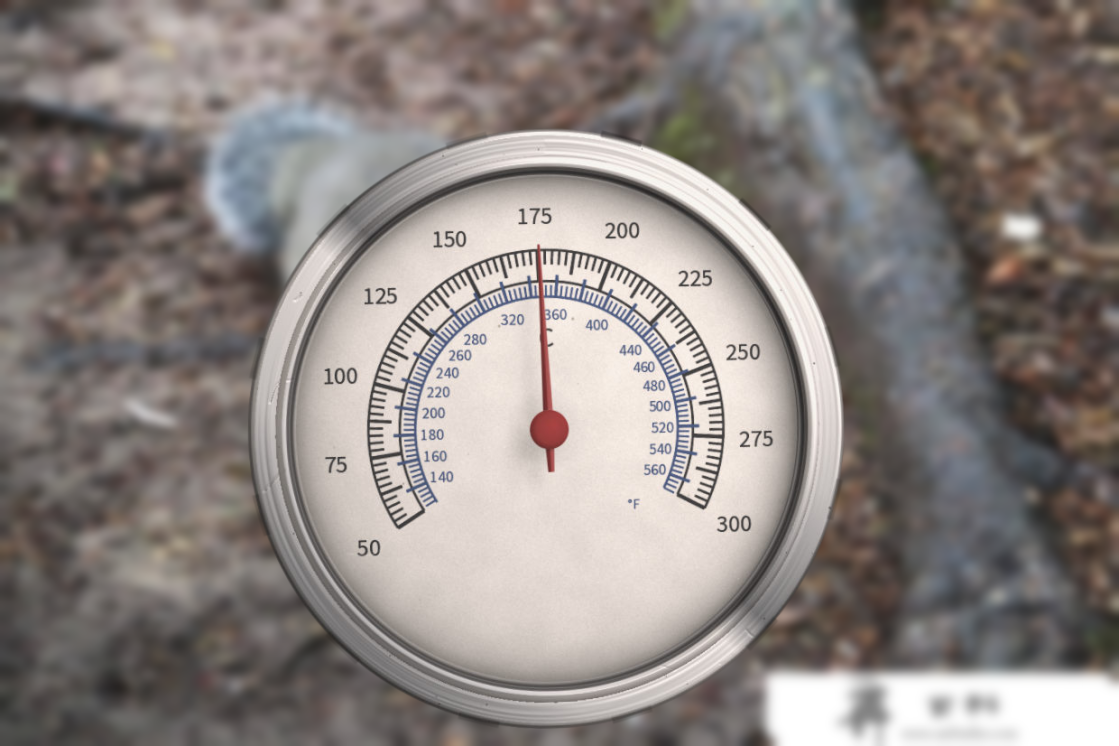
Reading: 175 °C
